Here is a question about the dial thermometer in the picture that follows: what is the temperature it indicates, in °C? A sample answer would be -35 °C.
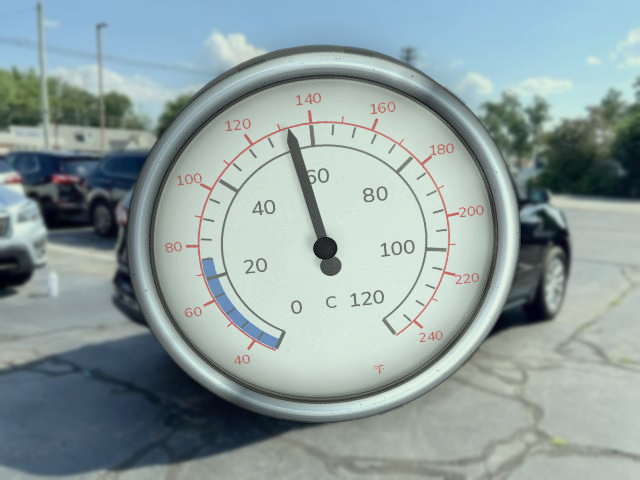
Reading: 56 °C
